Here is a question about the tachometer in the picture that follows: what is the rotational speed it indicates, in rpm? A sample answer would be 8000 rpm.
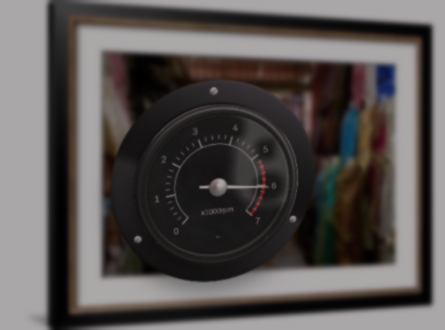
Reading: 6000 rpm
